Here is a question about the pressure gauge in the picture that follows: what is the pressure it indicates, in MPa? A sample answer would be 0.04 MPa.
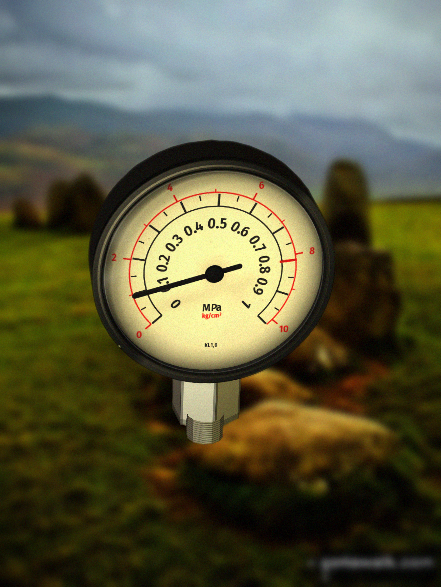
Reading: 0.1 MPa
